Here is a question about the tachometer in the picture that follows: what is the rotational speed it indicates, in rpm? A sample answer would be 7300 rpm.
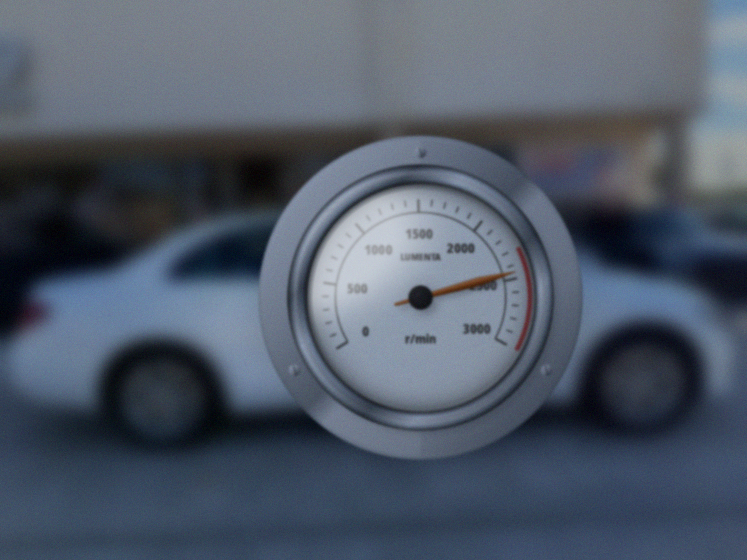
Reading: 2450 rpm
